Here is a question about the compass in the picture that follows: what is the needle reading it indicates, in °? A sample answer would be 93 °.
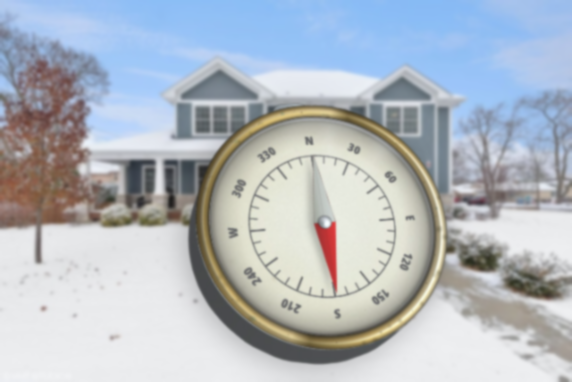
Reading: 180 °
